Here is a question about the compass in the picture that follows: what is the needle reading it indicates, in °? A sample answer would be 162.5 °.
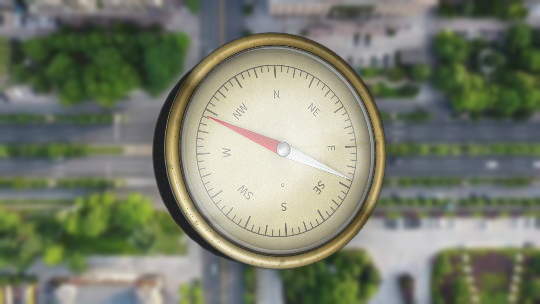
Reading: 295 °
